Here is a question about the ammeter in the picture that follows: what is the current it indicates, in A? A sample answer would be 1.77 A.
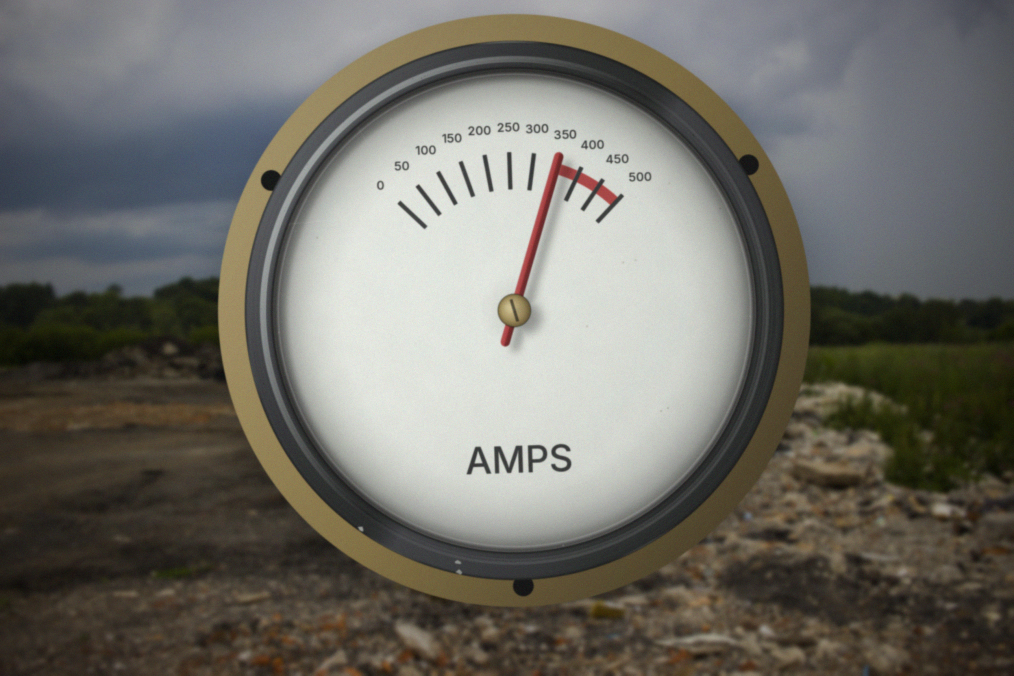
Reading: 350 A
